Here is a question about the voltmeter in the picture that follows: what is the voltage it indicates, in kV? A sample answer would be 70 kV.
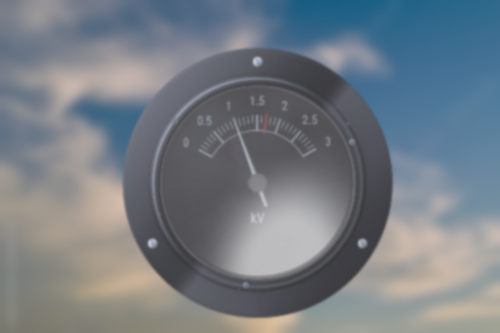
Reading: 1 kV
